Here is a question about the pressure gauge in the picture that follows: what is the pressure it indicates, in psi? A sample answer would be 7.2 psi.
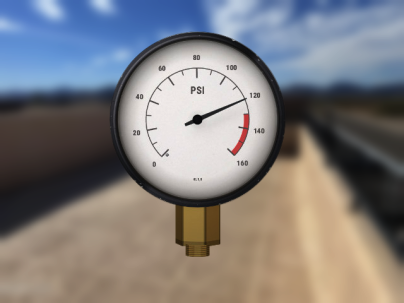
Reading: 120 psi
